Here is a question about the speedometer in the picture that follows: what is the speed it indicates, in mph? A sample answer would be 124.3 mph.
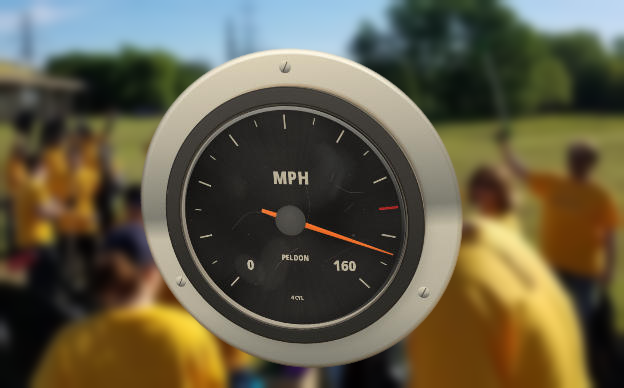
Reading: 145 mph
